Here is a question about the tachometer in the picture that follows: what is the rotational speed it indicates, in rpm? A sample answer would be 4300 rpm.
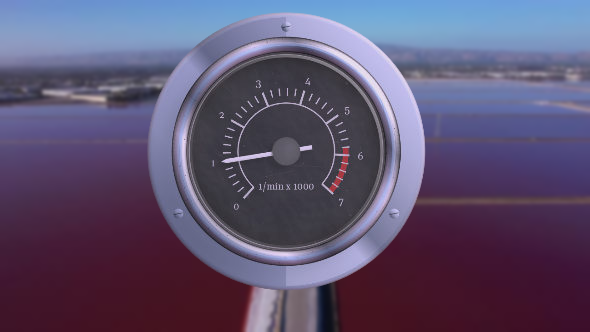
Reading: 1000 rpm
